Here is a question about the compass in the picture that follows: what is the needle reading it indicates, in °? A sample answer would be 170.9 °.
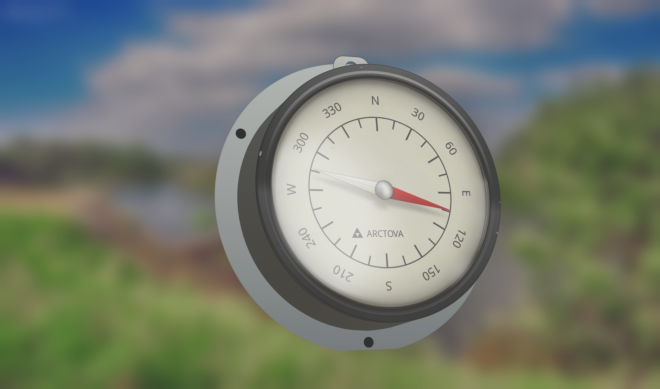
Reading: 105 °
